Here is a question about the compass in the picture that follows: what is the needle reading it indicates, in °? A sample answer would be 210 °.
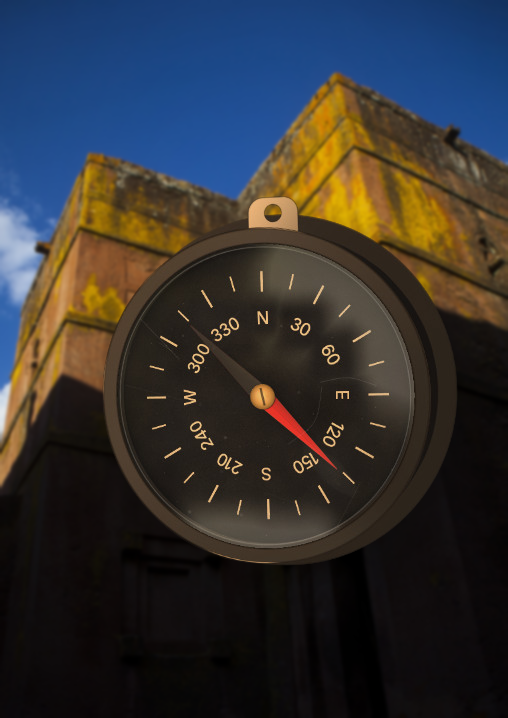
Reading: 135 °
